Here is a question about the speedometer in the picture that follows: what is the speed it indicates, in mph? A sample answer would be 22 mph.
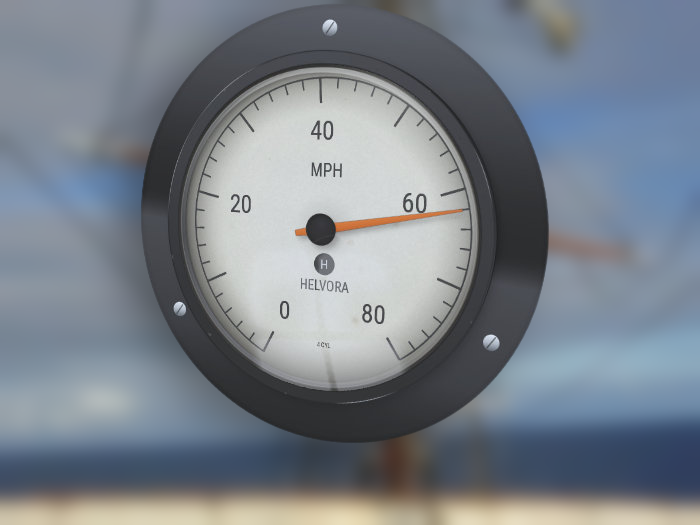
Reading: 62 mph
